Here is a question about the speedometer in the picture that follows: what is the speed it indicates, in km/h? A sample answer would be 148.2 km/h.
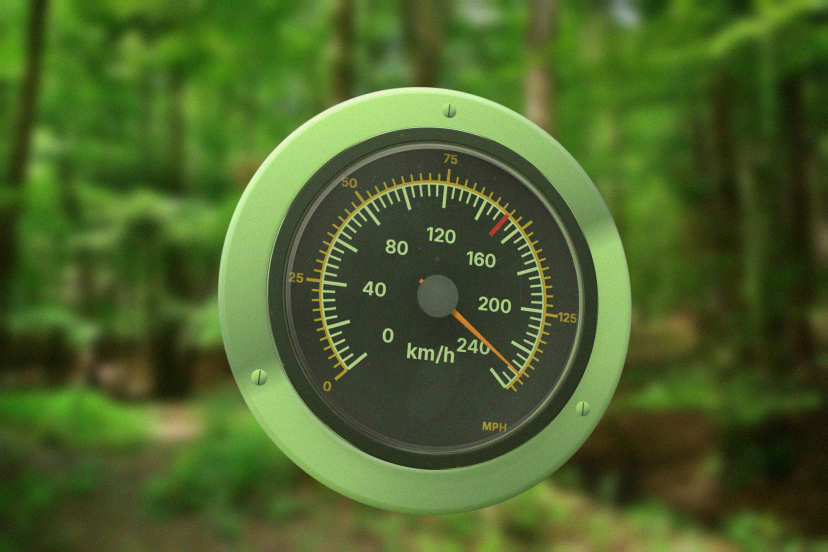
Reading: 232 km/h
